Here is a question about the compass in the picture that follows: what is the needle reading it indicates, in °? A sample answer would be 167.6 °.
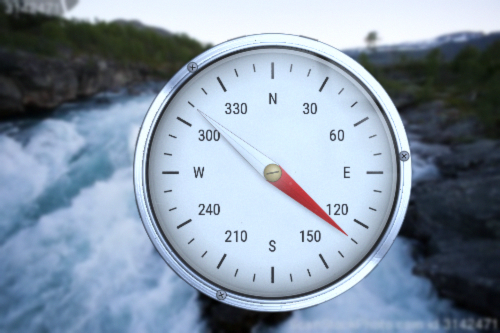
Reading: 130 °
